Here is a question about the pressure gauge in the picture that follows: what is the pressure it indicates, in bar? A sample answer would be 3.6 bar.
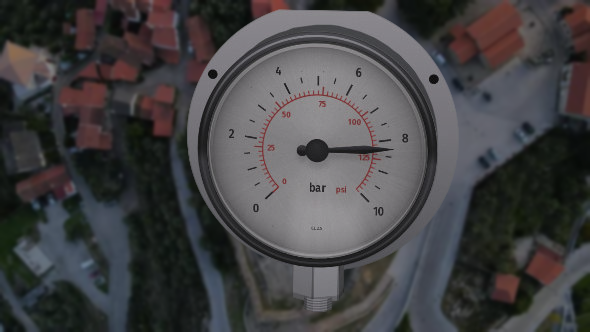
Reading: 8.25 bar
